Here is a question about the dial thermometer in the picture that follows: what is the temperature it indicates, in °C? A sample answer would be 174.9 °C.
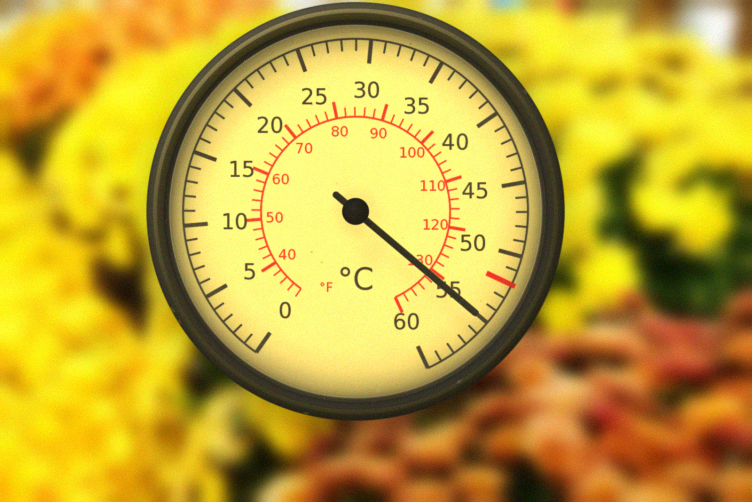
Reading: 55 °C
